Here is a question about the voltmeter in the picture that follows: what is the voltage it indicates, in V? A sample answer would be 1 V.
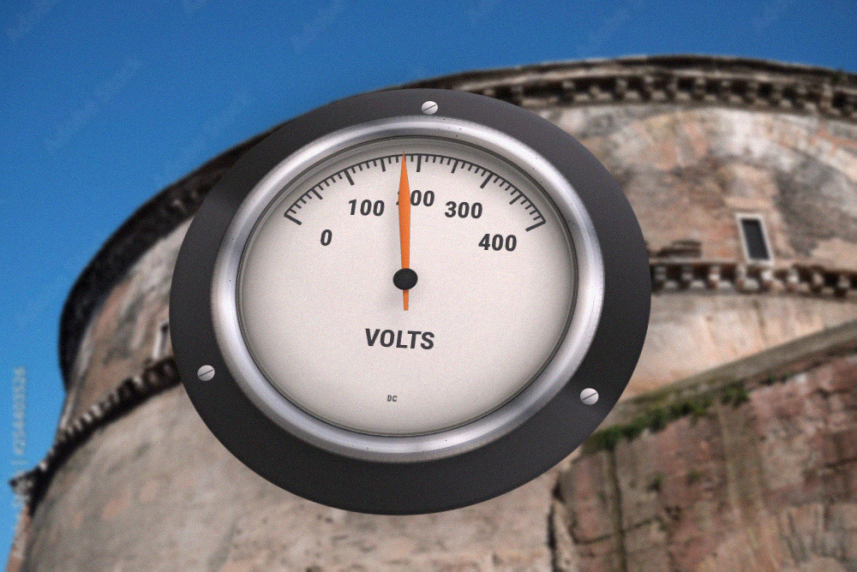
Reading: 180 V
